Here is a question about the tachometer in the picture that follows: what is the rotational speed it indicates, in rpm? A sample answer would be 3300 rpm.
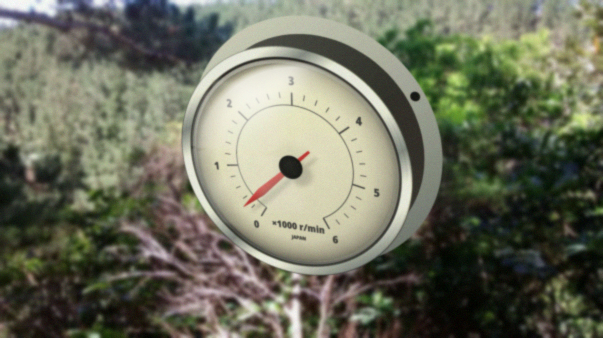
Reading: 300 rpm
